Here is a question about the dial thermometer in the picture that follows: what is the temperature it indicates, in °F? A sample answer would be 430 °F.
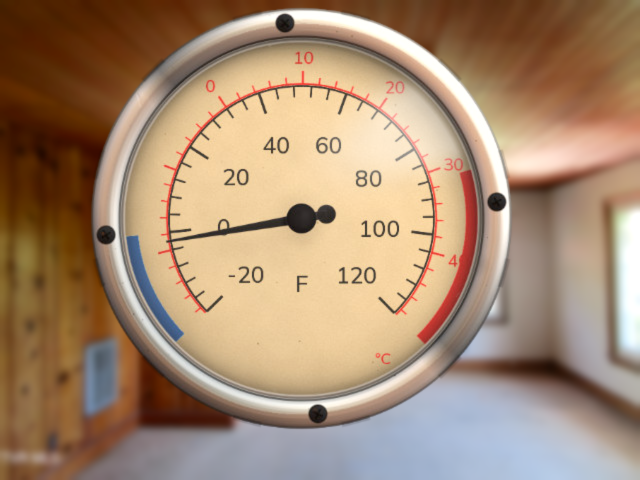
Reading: -2 °F
